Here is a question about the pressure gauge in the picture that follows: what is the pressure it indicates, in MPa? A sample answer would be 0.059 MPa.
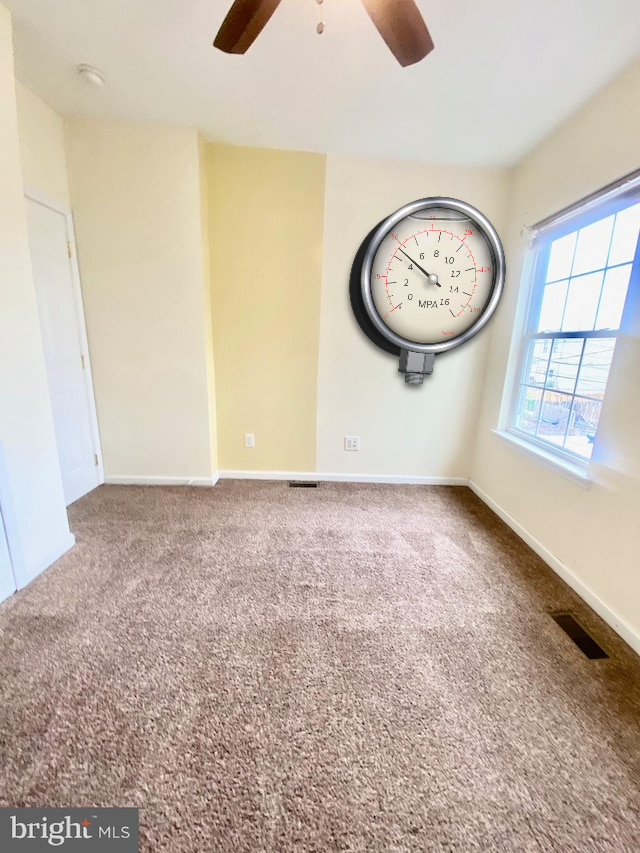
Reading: 4.5 MPa
